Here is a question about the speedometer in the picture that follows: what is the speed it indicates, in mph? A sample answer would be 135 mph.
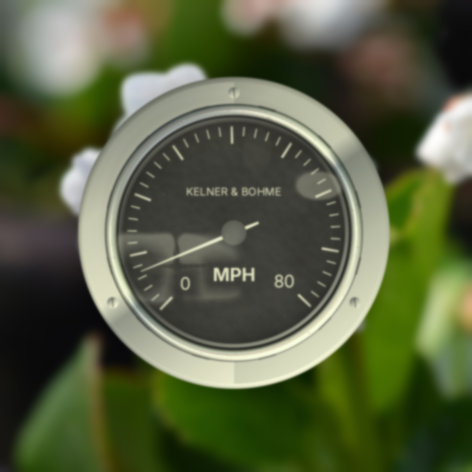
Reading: 7 mph
